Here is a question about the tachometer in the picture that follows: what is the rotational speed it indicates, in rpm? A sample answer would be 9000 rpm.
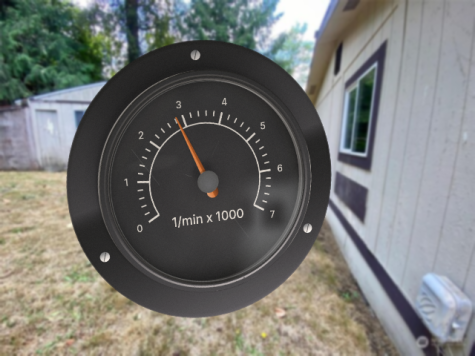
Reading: 2800 rpm
